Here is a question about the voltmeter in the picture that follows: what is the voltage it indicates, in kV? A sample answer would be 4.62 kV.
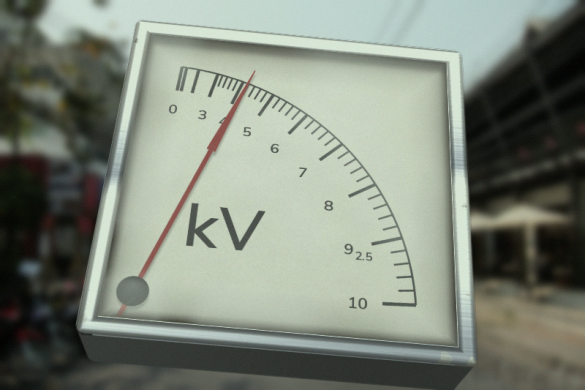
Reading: 4.2 kV
